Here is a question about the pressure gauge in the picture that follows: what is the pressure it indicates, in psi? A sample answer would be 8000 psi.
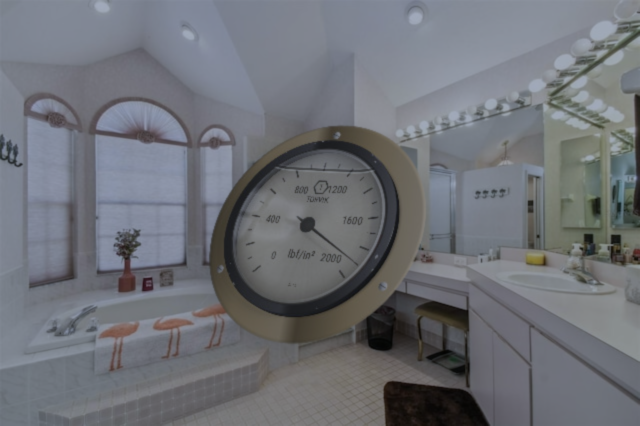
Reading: 1900 psi
